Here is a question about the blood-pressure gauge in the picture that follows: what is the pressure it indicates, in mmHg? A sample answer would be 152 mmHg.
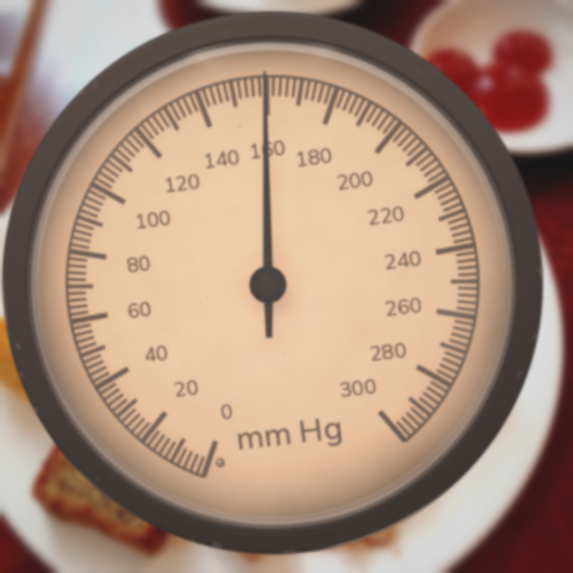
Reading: 160 mmHg
